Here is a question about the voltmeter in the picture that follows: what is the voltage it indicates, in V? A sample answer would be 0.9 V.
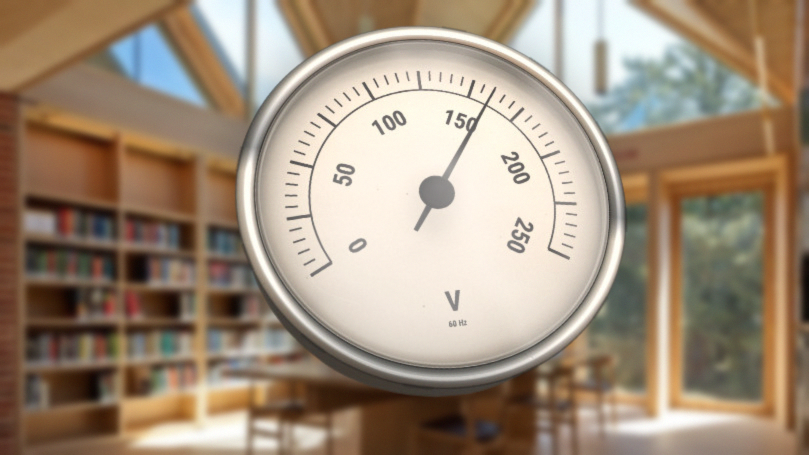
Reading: 160 V
